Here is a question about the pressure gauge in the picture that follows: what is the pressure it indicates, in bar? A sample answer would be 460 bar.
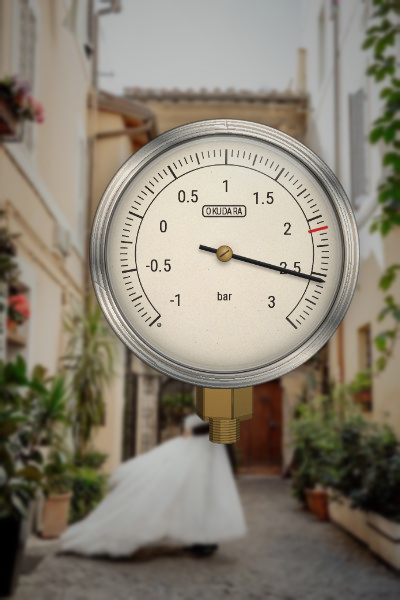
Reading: 2.55 bar
